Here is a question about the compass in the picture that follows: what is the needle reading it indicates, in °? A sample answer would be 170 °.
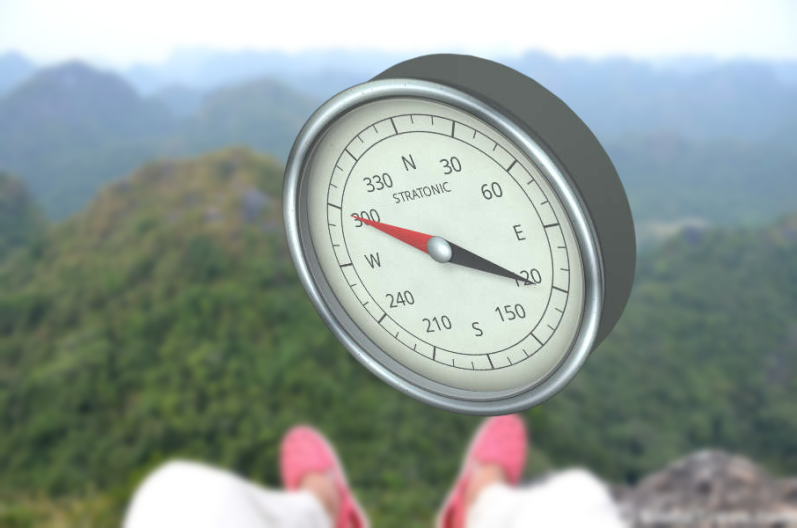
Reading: 300 °
